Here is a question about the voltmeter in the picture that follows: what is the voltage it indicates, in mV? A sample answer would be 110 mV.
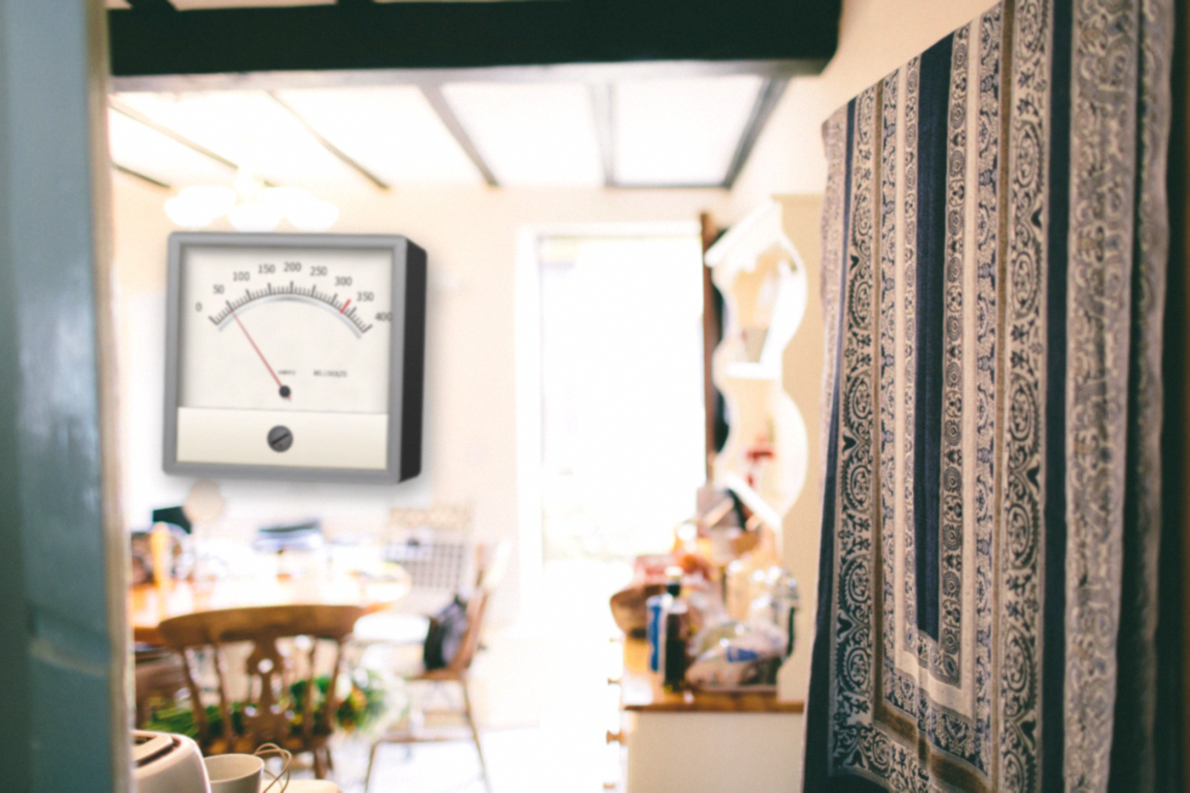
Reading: 50 mV
